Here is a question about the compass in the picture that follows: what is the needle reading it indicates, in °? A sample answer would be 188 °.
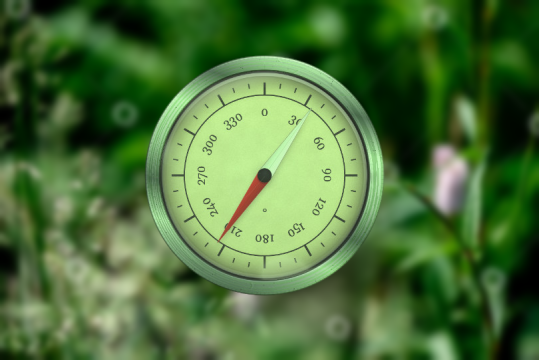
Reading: 215 °
